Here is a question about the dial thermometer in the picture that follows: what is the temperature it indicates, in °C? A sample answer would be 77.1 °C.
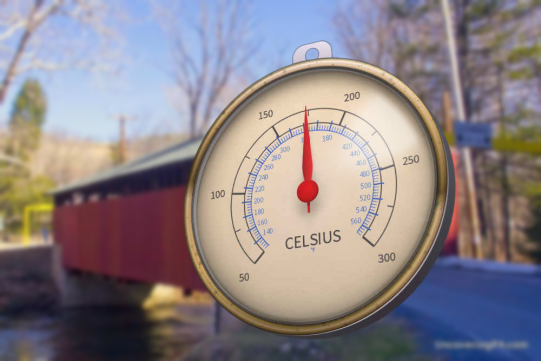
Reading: 175 °C
